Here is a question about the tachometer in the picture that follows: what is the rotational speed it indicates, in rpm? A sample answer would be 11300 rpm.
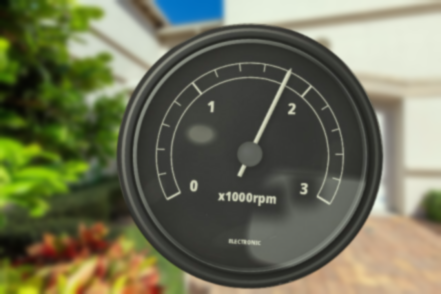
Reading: 1800 rpm
